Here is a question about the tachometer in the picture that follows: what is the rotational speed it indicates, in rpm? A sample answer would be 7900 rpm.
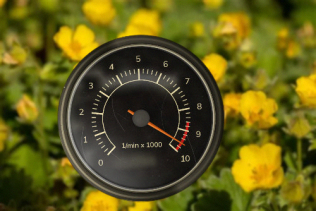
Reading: 9600 rpm
